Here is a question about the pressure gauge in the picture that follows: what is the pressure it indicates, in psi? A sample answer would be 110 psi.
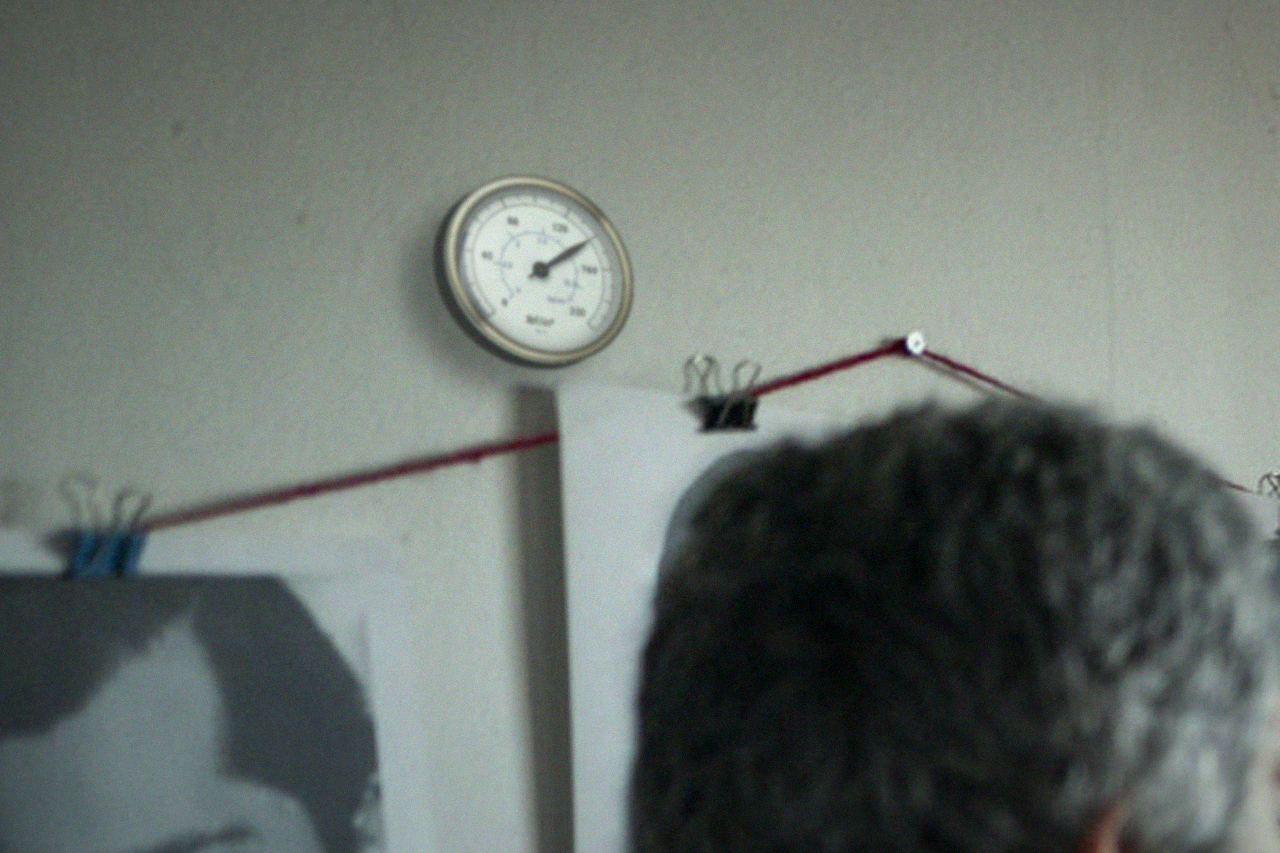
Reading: 140 psi
